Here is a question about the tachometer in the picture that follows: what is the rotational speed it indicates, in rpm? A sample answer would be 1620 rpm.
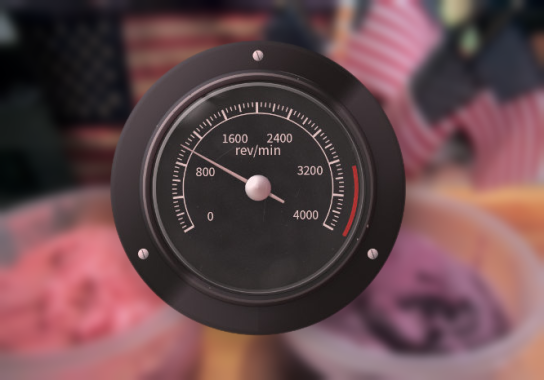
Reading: 1000 rpm
